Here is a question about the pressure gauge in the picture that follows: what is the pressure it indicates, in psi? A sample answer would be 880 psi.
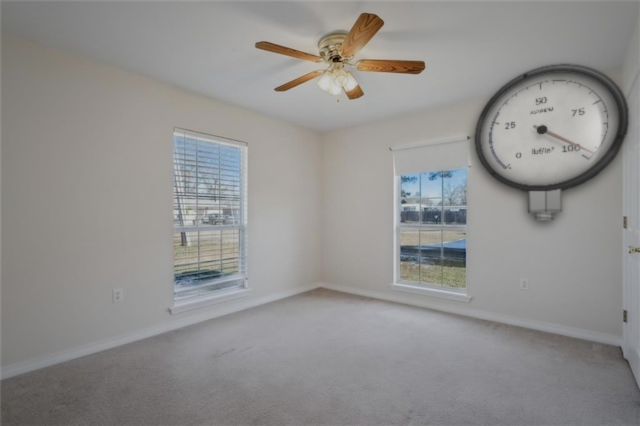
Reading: 97.5 psi
